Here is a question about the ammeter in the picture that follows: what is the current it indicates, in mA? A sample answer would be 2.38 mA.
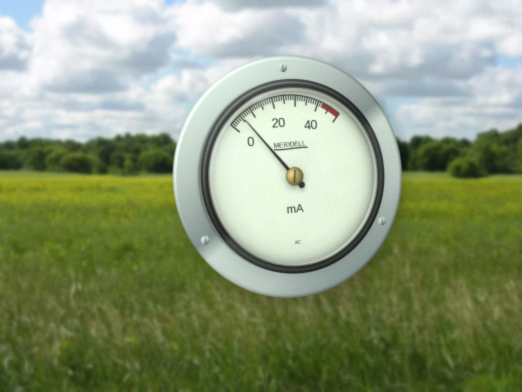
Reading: 5 mA
